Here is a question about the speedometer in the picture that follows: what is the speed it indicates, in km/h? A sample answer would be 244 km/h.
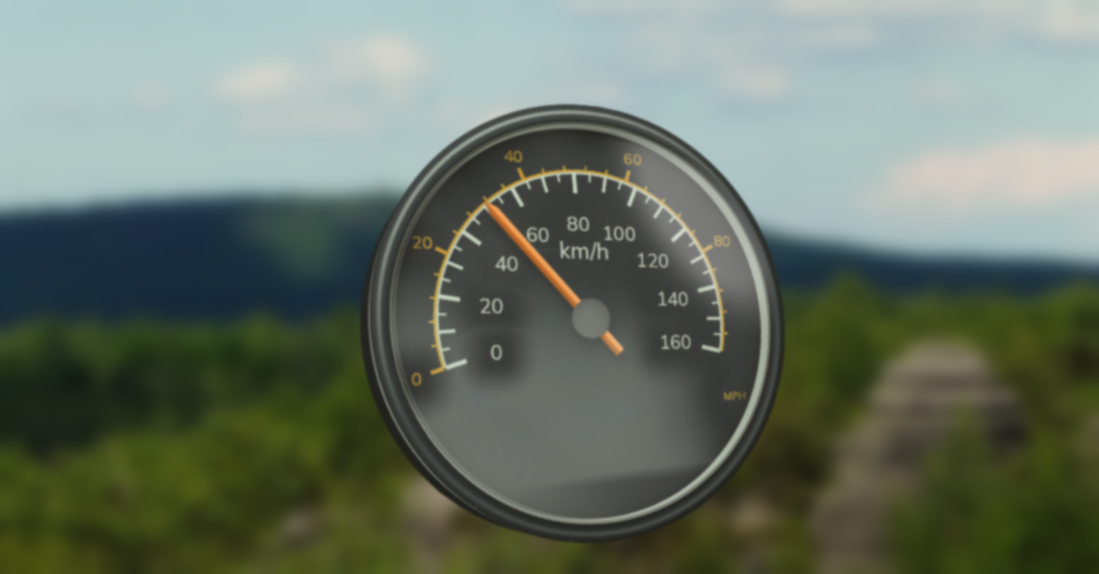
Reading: 50 km/h
